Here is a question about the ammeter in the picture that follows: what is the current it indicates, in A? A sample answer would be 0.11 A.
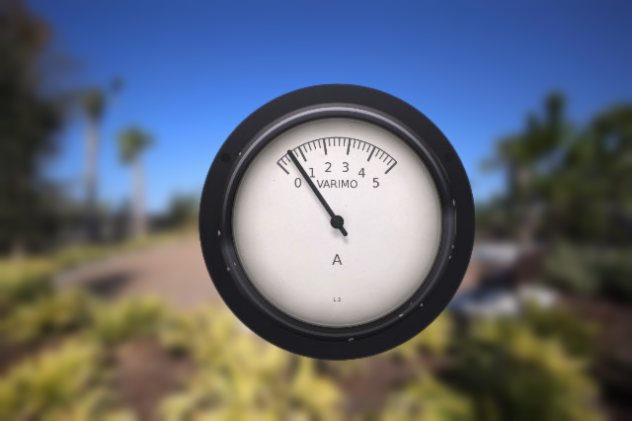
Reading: 0.6 A
